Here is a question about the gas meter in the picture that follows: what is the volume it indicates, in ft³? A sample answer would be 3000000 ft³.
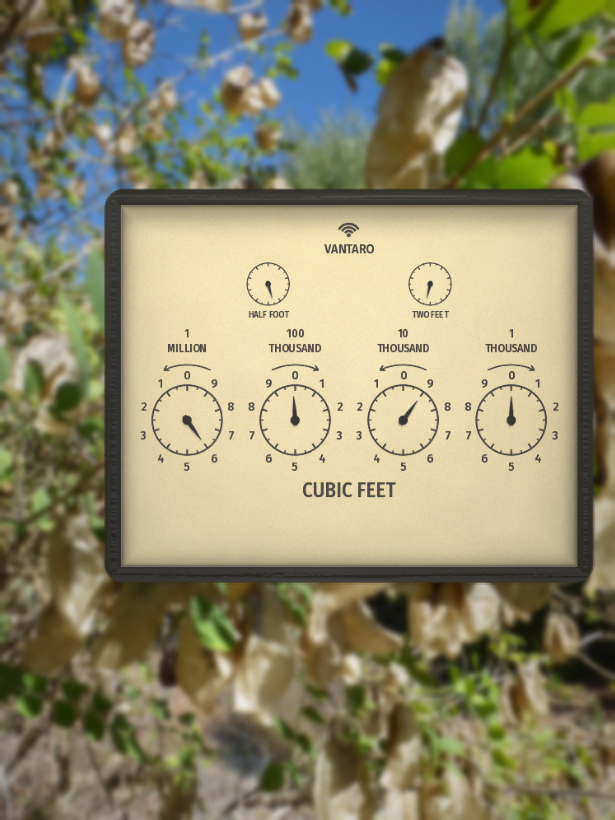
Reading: 599000 ft³
